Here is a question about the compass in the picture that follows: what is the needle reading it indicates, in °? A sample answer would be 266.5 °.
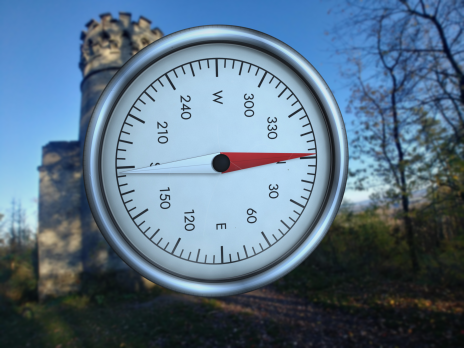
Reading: 357.5 °
